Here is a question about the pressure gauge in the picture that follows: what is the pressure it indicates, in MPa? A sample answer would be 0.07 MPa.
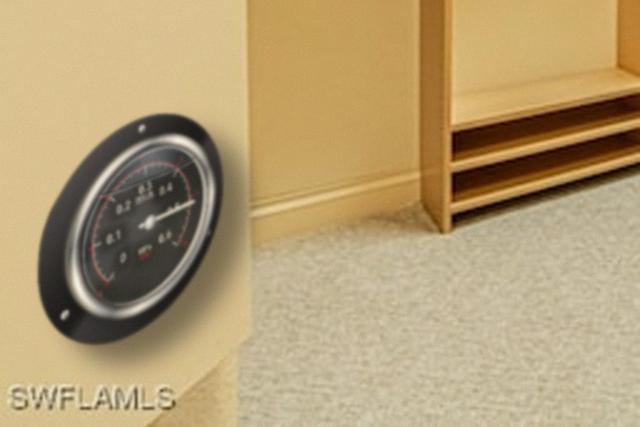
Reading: 0.5 MPa
